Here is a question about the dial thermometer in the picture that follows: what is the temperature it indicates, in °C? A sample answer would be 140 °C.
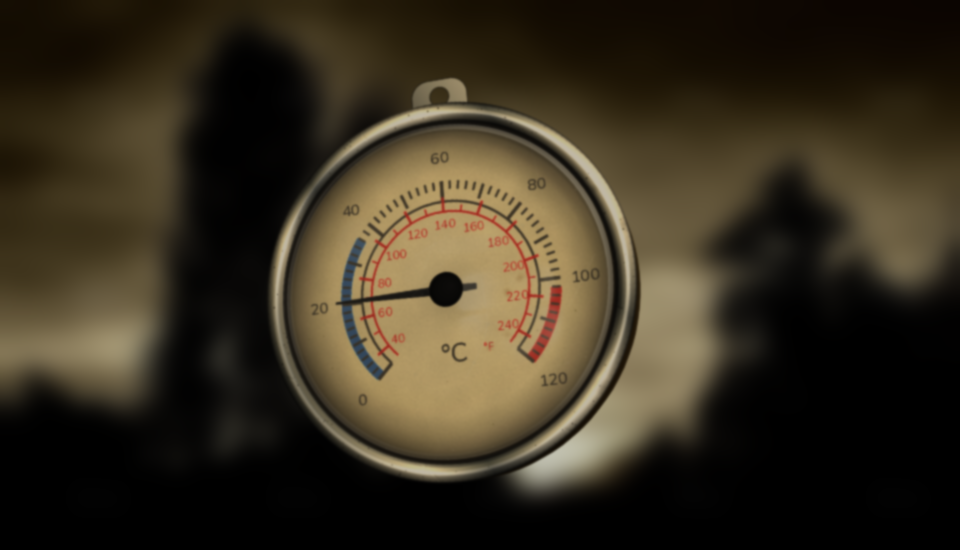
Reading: 20 °C
